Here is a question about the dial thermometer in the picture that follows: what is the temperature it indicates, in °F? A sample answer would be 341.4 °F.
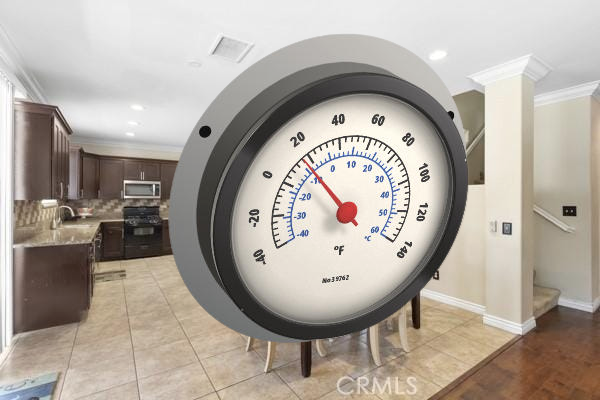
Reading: 16 °F
